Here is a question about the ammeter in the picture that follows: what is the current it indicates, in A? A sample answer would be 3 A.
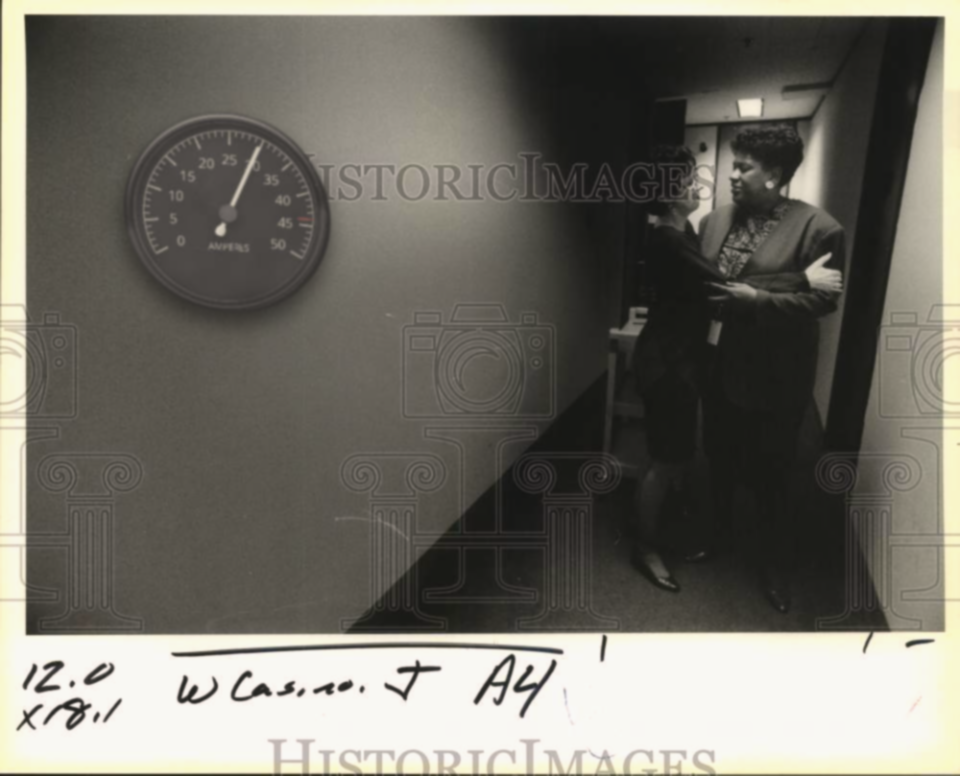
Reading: 30 A
